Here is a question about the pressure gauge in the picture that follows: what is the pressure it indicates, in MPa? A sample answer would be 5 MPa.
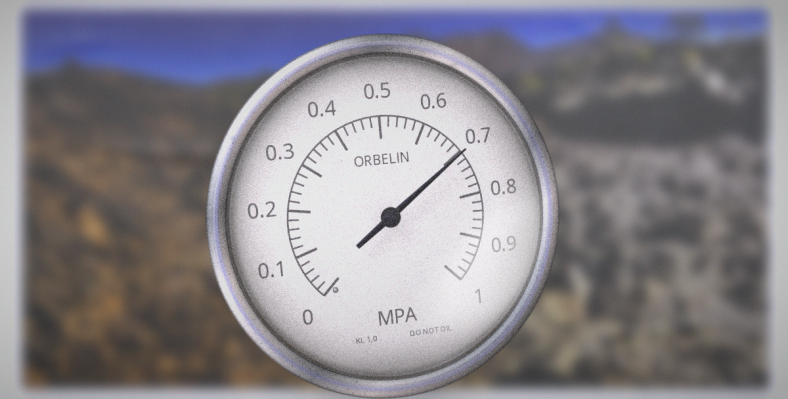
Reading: 0.7 MPa
